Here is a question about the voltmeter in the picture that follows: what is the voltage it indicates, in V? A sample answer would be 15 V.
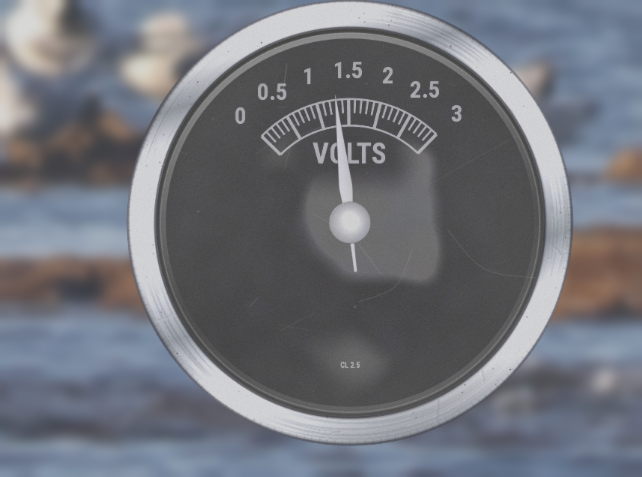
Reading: 1.3 V
